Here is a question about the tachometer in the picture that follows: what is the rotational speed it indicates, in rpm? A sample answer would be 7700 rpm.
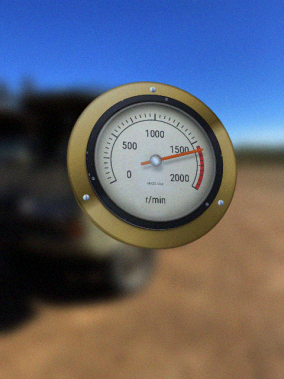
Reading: 1600 rpm
